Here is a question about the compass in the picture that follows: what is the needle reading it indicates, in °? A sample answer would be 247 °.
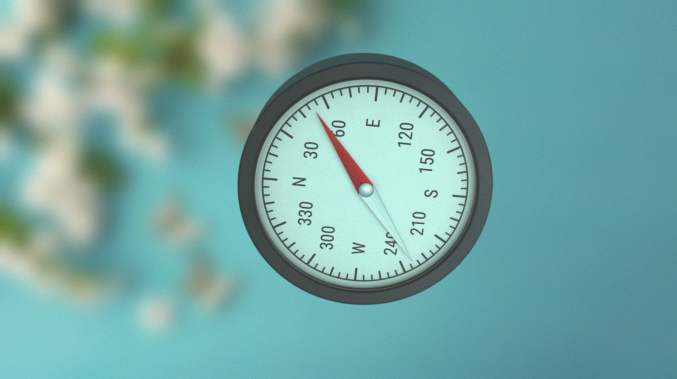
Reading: 52.5 °
